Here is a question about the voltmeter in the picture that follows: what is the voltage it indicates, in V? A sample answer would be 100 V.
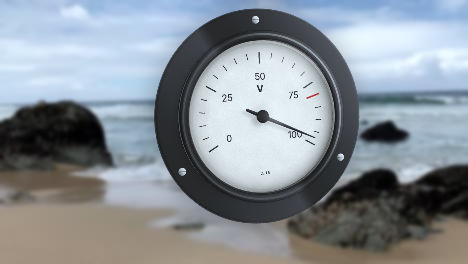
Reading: 97.5 V
